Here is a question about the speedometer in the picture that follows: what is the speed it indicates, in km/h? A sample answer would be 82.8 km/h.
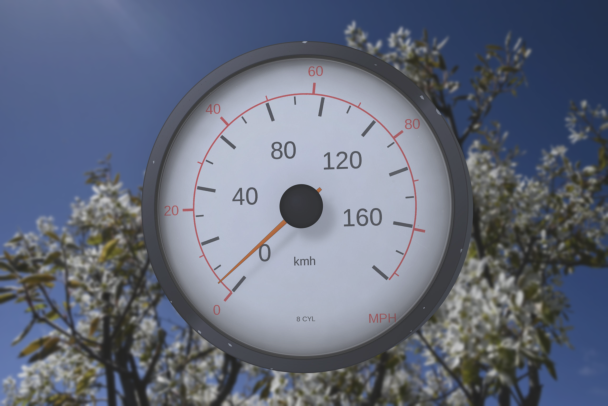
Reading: 5 km/h
